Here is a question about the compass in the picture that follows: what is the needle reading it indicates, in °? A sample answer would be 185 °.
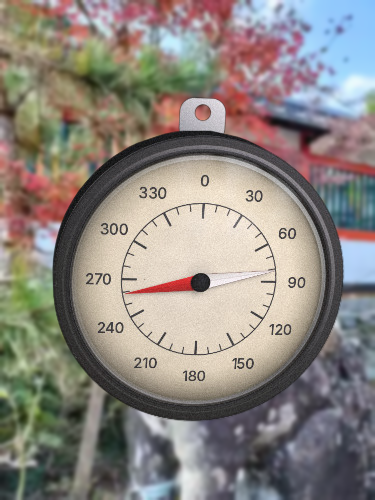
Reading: 260 °
